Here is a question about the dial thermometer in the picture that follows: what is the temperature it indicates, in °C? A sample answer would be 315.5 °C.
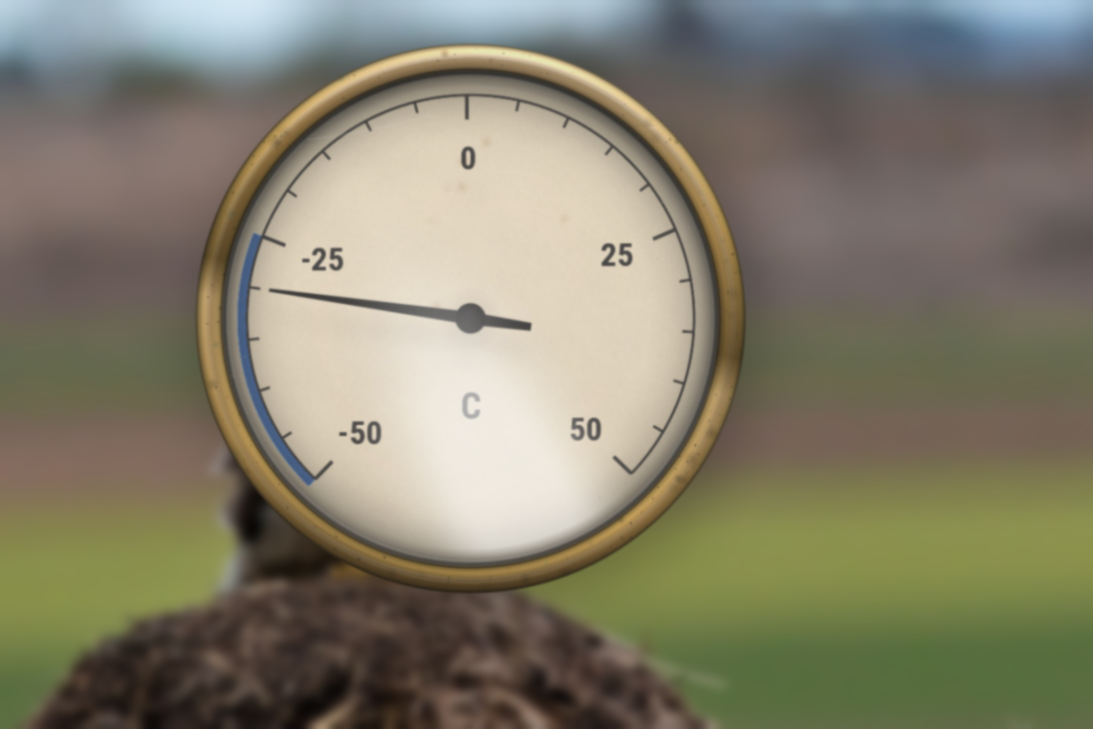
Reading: -30 °C
